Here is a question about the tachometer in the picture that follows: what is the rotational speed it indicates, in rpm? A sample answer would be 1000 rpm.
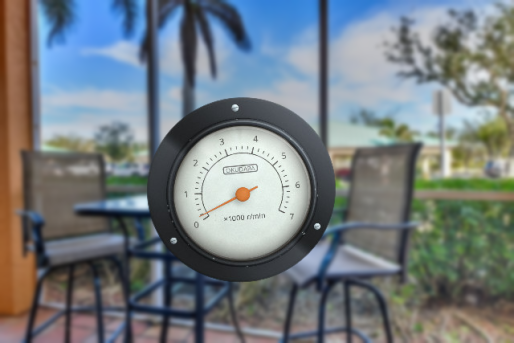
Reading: 200 rpm
